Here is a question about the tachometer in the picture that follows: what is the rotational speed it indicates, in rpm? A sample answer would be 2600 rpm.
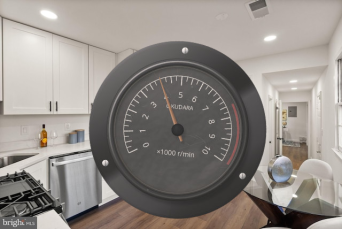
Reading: 4000 rpm
